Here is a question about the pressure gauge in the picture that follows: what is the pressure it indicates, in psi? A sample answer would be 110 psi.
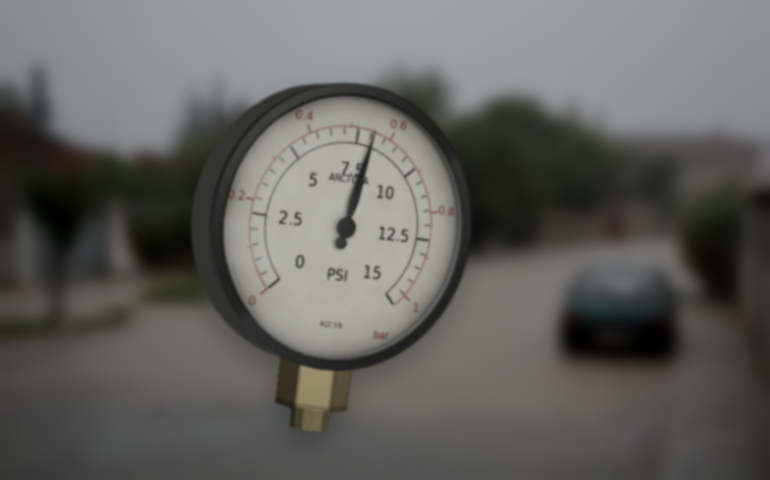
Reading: 8 psi
